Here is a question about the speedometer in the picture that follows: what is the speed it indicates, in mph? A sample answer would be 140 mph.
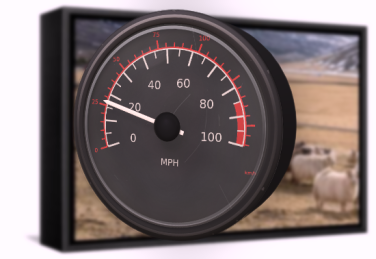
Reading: 17.5 mph
